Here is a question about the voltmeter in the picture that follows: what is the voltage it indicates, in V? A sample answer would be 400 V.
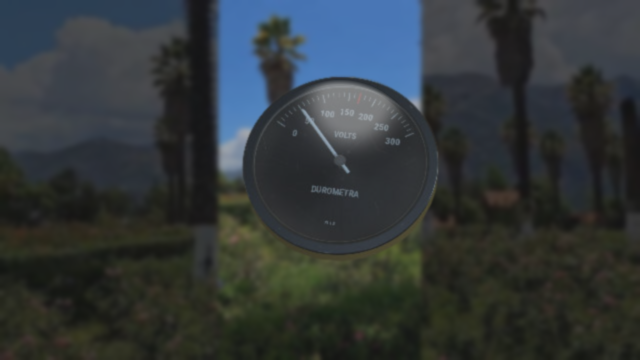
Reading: 50 V
